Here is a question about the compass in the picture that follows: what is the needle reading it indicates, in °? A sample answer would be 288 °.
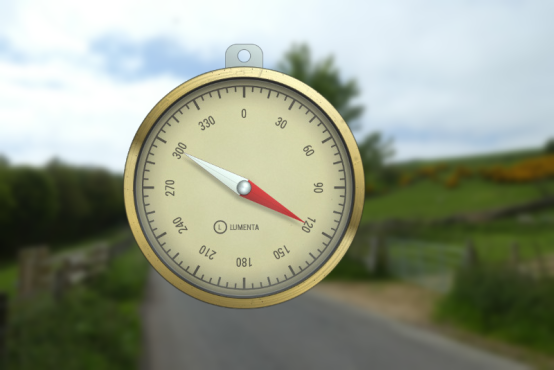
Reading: 120 °
